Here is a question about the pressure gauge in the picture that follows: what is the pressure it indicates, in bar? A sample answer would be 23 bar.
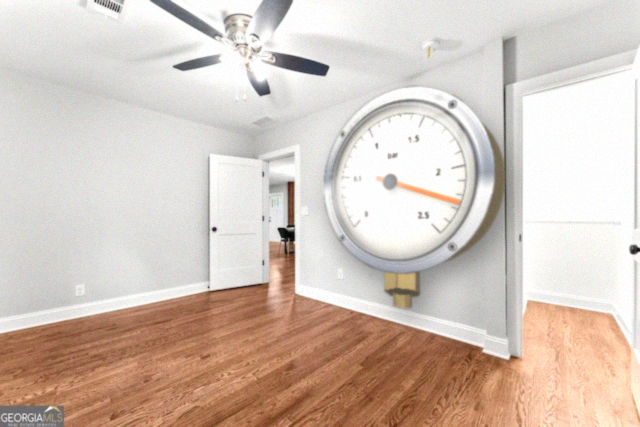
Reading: 2.25 bar
